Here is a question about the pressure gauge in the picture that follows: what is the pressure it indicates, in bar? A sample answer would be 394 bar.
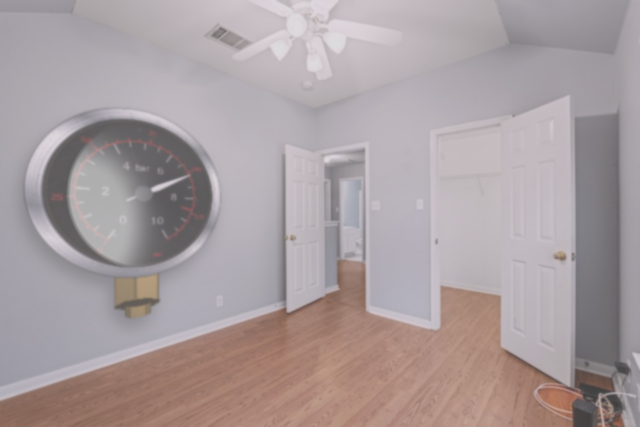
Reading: 7 bar
